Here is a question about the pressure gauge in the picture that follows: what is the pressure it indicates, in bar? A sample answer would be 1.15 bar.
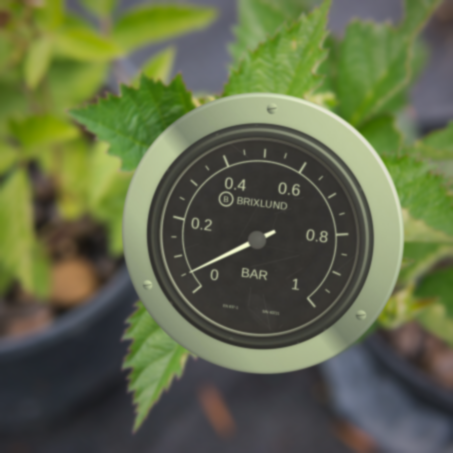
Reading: 0.05 bar
